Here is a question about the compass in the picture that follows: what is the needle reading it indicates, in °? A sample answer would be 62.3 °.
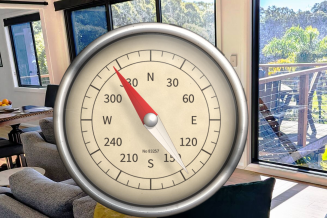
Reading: 325 °
